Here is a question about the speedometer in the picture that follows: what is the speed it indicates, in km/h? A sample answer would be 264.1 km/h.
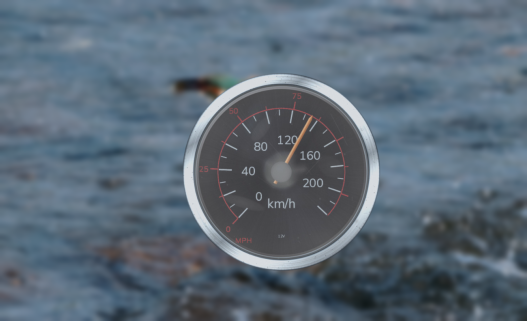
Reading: 135 km/h
